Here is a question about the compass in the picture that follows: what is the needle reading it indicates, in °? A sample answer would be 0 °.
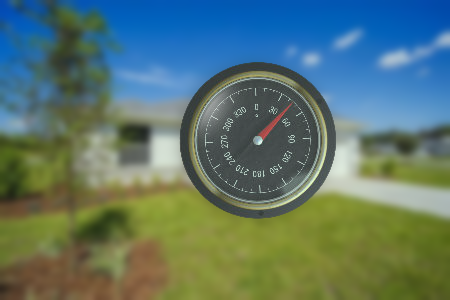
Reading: 45 °
